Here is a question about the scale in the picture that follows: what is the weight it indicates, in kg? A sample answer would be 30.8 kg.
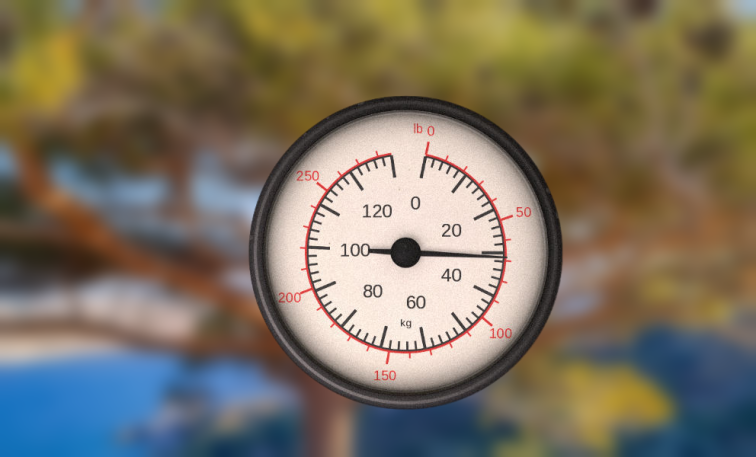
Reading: 31 kg
